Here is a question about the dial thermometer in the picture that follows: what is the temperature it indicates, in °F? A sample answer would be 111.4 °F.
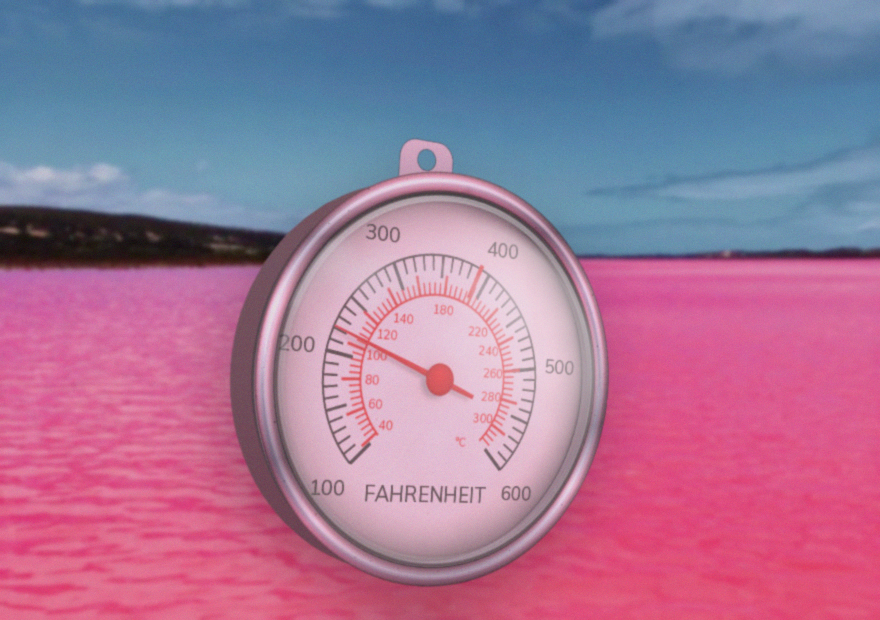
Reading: 220 °F
